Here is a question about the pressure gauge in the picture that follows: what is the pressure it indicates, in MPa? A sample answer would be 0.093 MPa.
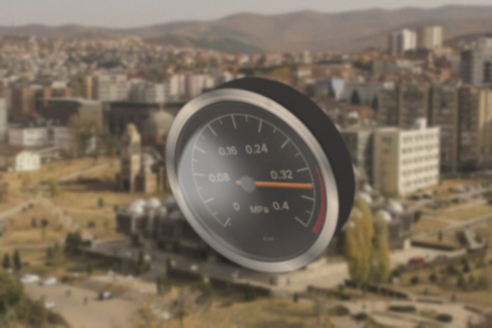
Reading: 0.34 MPa
